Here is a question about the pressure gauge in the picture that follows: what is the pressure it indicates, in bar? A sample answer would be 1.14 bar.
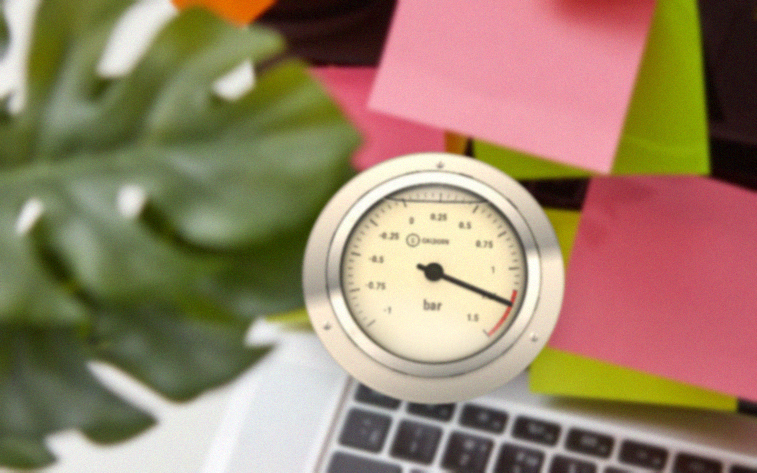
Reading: 1.25 bar
